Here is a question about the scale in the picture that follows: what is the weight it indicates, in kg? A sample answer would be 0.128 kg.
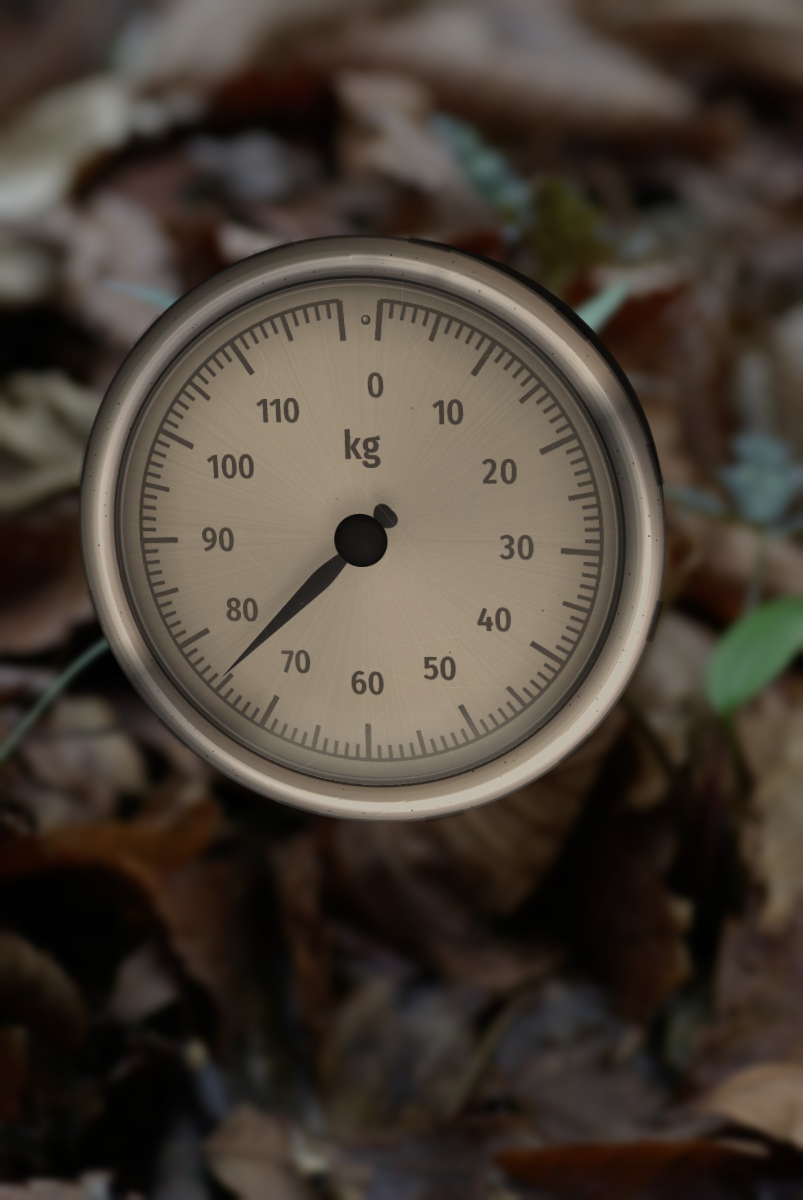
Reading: 75.5 kg
